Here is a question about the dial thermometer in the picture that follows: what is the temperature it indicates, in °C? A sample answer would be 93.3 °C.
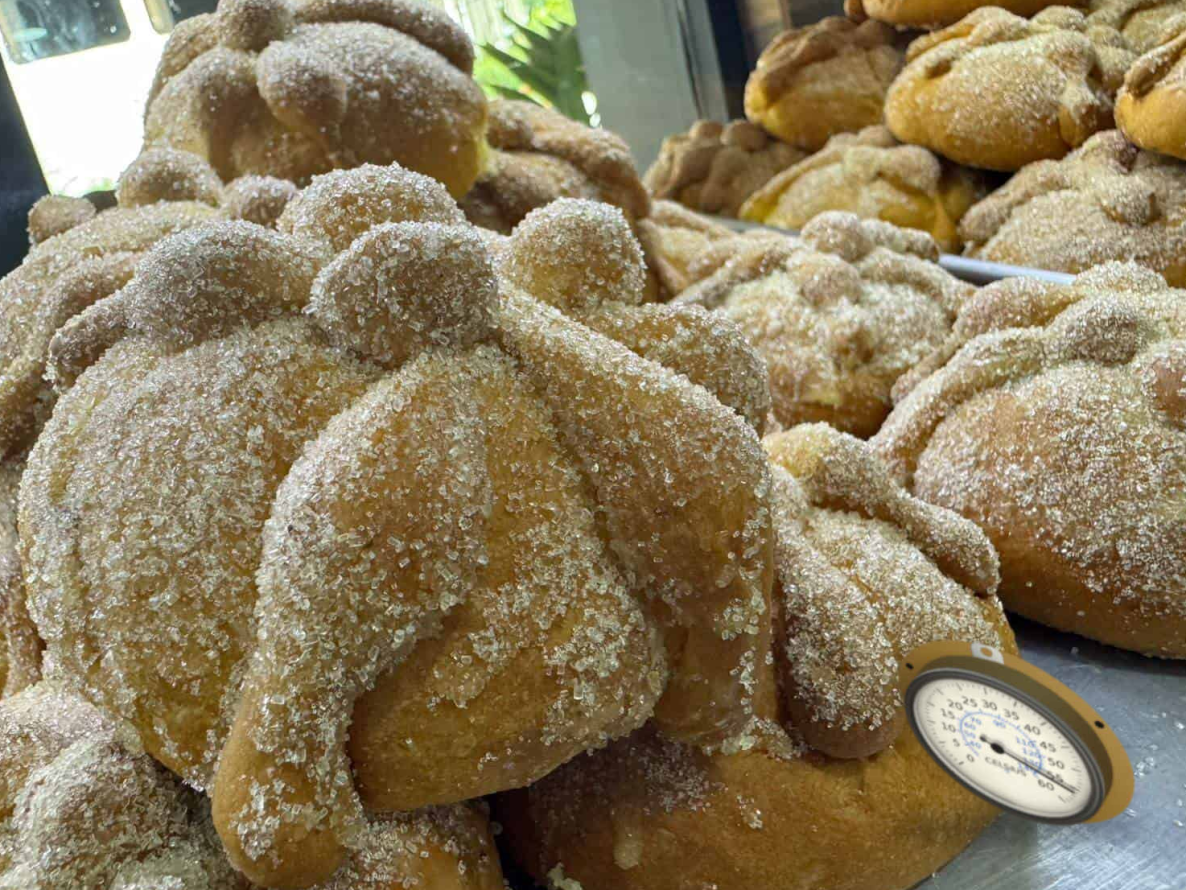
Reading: 55 °C
